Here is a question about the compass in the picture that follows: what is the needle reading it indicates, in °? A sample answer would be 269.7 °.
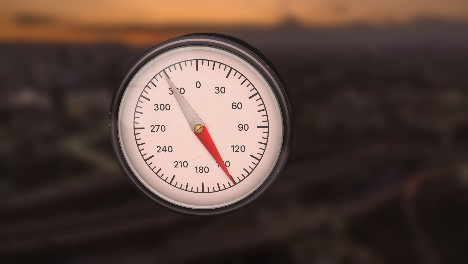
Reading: 150 °
